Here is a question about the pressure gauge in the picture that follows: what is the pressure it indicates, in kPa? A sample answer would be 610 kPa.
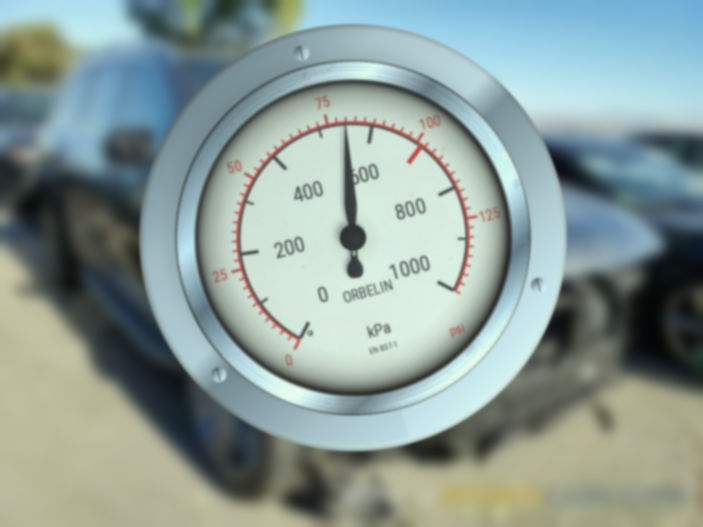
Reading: 550 kPa
